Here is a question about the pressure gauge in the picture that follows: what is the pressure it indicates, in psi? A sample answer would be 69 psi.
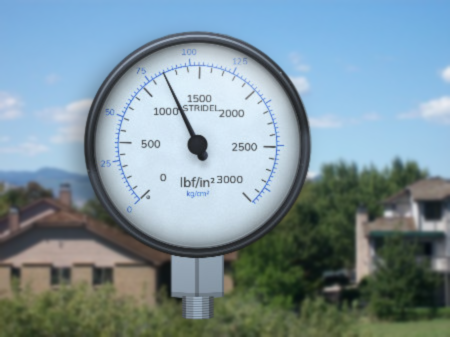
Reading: 1200 psi
